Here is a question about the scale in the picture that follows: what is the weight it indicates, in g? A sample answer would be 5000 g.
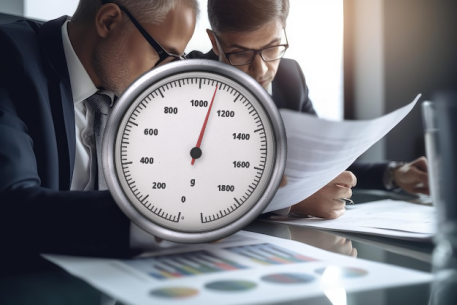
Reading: 1080 g
